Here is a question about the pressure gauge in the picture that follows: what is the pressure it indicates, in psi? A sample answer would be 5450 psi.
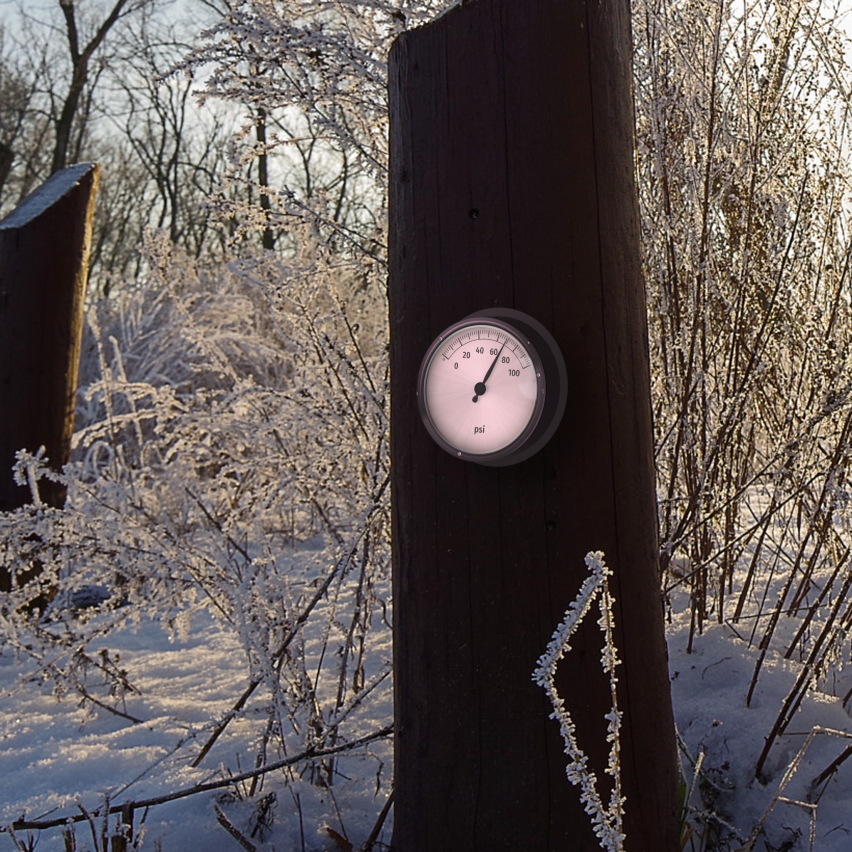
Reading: 70 psi
